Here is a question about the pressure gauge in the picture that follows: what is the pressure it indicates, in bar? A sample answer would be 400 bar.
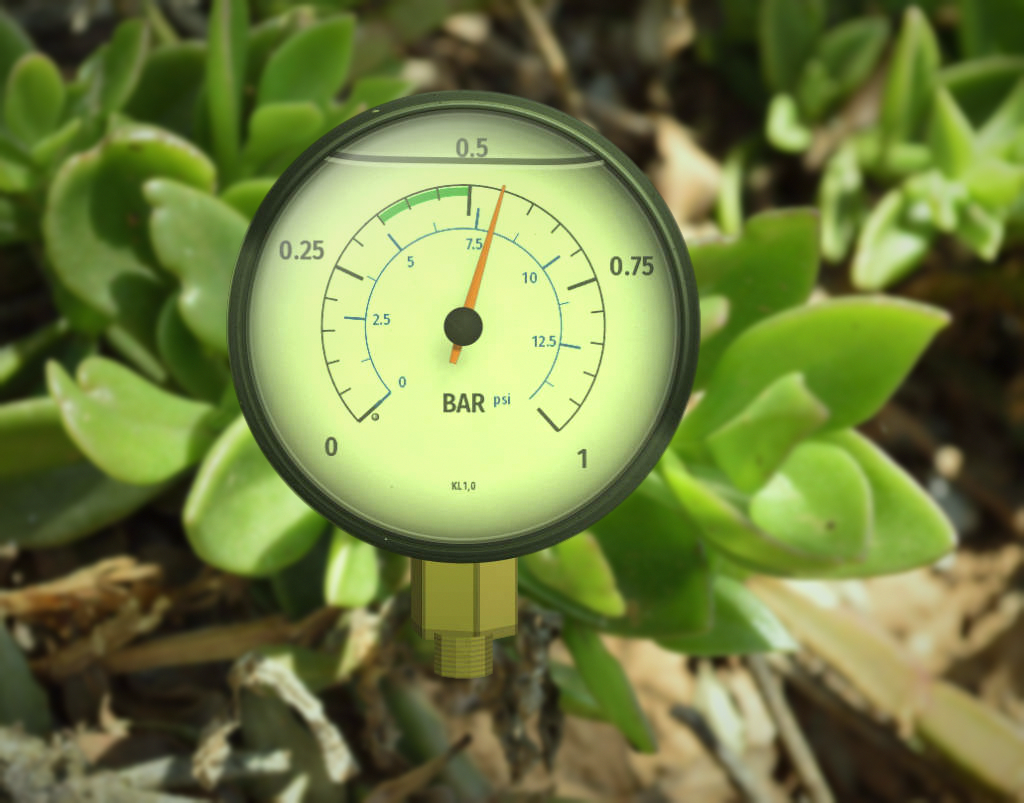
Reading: 0.55 bar
